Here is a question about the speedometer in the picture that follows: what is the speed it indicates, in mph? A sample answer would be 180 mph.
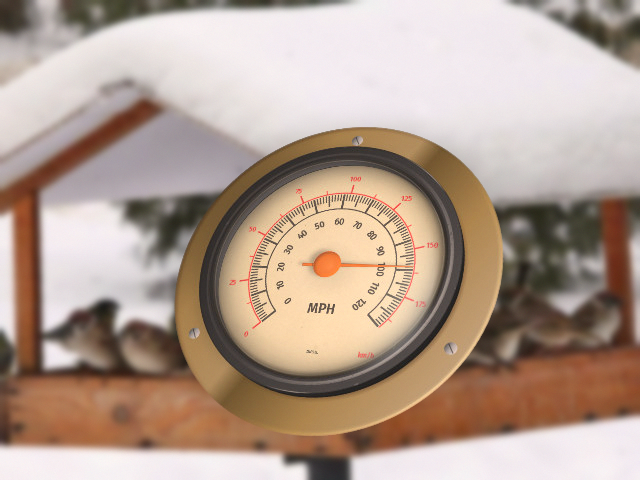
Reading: 100 mph
